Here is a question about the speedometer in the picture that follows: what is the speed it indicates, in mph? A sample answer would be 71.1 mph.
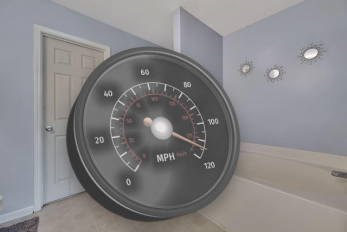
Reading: 115 mph
